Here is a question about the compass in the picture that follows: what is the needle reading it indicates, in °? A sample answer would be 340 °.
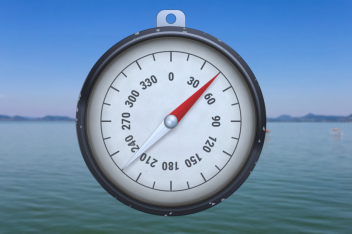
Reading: 45 °
